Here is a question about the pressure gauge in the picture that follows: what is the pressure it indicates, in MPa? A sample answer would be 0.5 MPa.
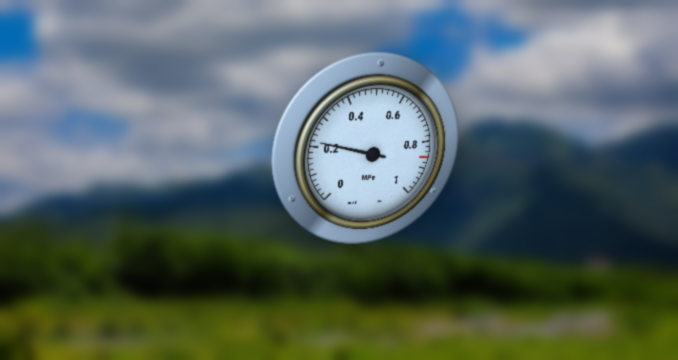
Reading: 0.22 MPa
